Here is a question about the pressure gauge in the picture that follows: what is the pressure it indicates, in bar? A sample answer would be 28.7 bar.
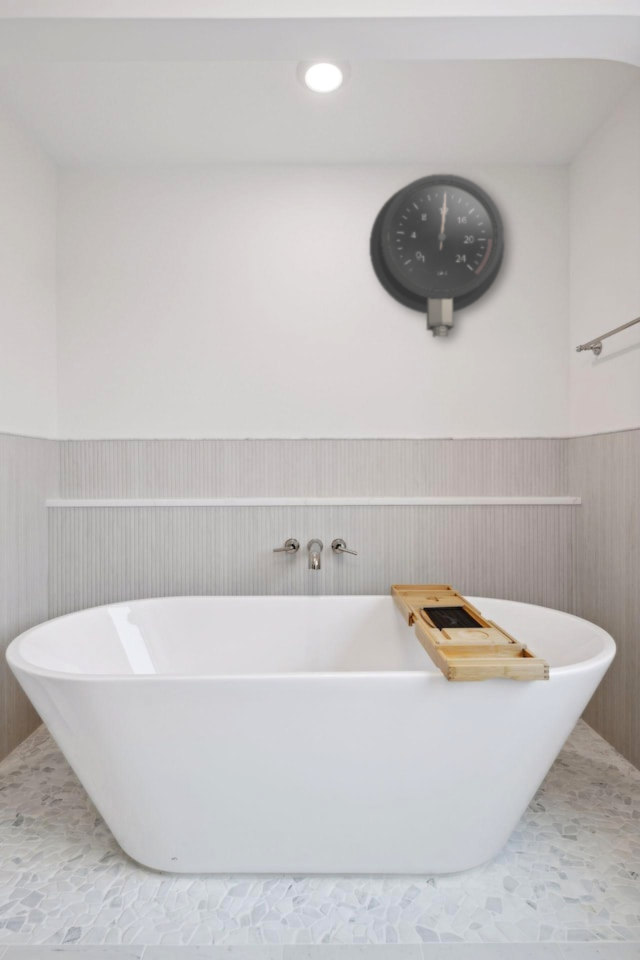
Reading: 12 bar
